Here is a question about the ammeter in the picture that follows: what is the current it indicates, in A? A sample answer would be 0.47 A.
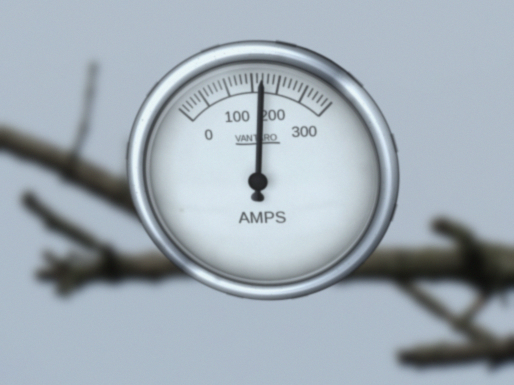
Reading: 170 A
